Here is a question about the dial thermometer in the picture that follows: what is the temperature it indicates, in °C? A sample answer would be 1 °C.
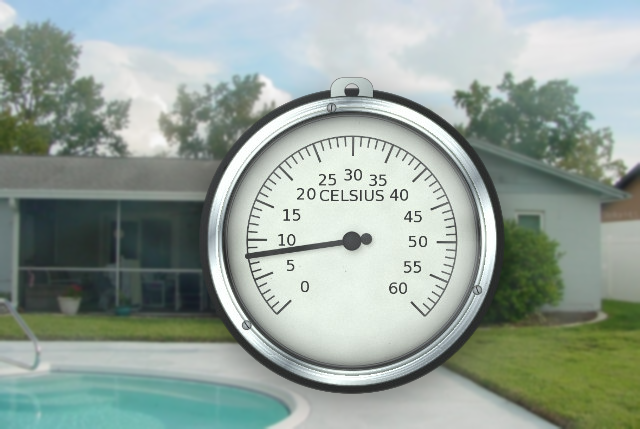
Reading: 8 °C
